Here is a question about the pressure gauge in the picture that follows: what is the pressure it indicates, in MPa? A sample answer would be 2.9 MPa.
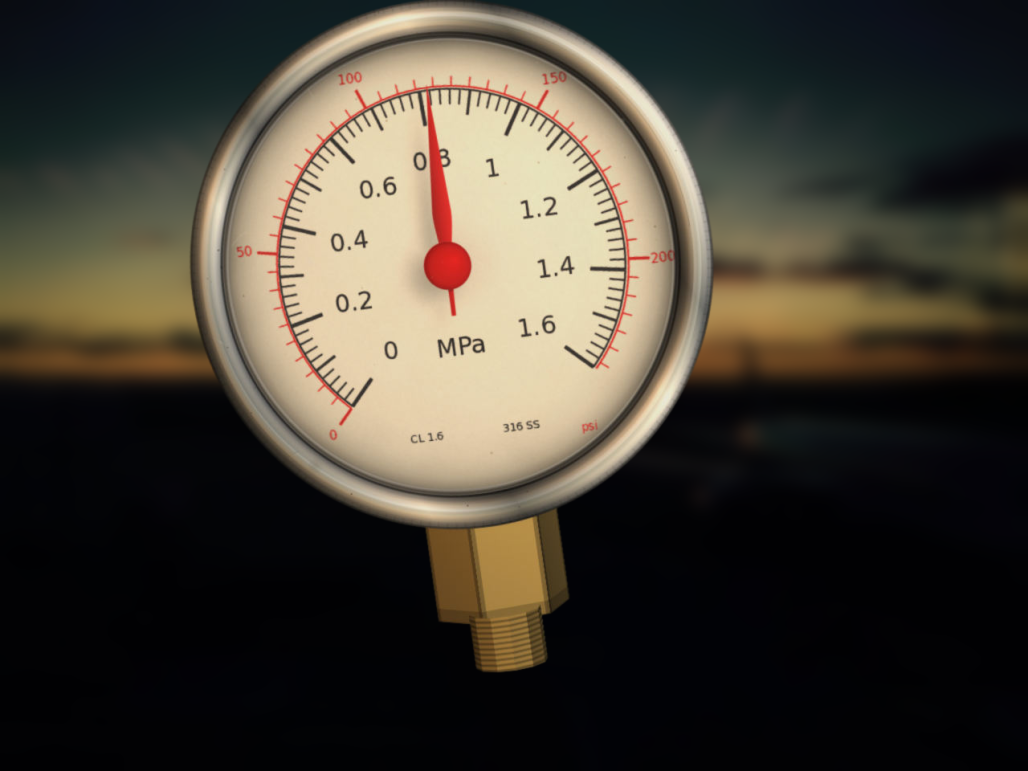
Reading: 0.82 MPa
